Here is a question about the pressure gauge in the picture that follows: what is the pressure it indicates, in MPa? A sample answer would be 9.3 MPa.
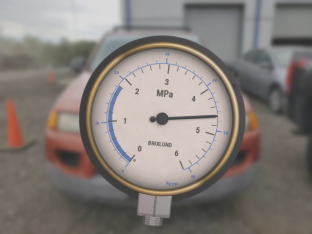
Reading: 4.6 MPa
